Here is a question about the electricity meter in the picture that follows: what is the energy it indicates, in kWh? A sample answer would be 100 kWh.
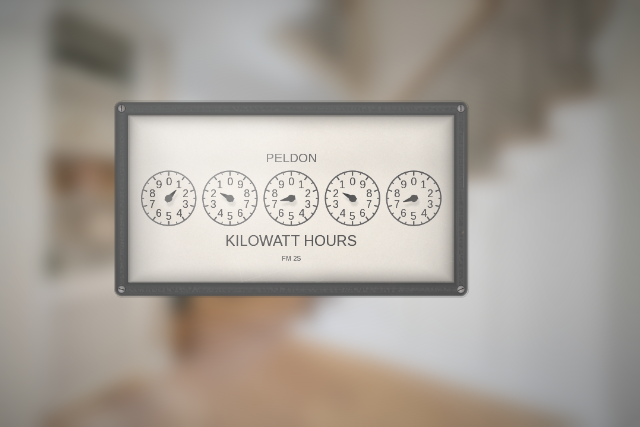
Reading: 11717 kWh
